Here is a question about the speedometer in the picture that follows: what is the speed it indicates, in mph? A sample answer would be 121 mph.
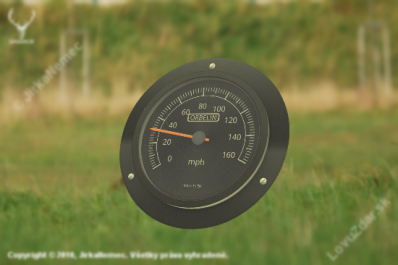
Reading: 30 mph
